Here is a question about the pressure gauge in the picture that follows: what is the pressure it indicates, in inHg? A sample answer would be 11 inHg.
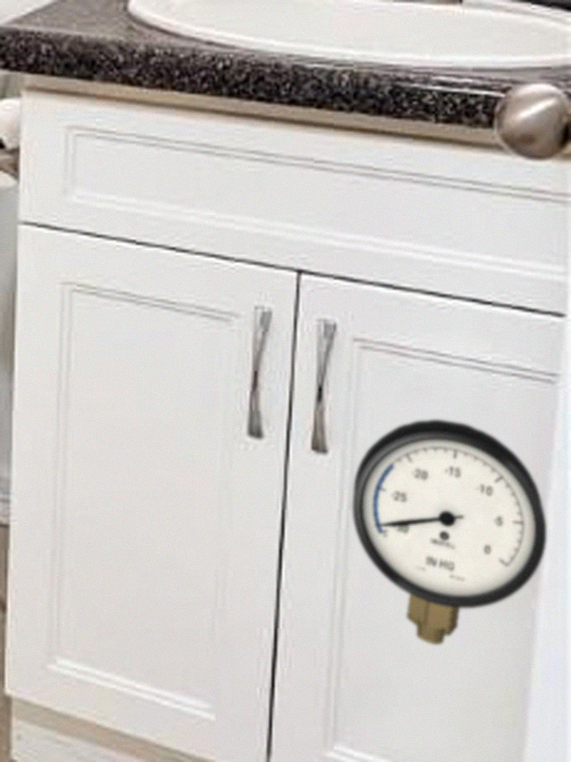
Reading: -29 inHg
